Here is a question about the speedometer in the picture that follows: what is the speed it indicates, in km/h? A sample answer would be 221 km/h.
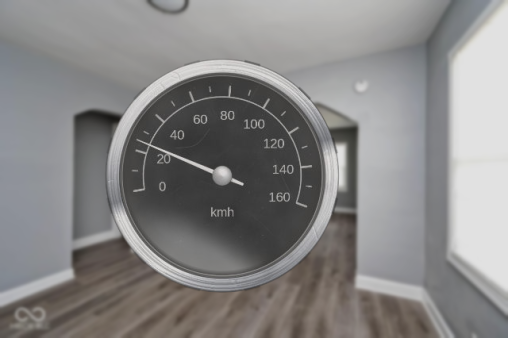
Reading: 25 km/h
